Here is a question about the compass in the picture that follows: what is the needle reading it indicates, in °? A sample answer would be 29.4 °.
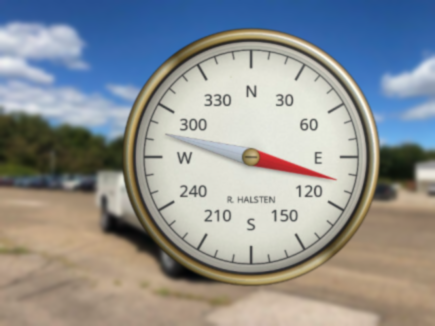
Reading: 105 °
